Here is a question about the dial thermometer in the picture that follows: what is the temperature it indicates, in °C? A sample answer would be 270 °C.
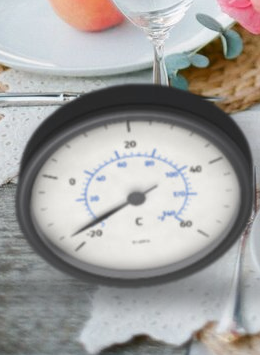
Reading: -16 °C
